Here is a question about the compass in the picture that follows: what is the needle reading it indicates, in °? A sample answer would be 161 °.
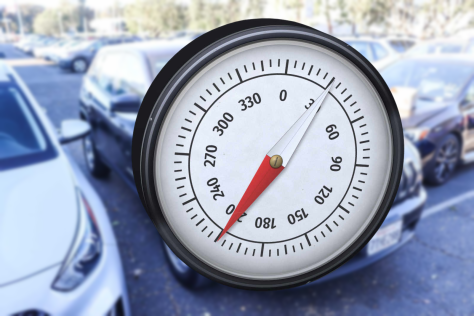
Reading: 210 °
